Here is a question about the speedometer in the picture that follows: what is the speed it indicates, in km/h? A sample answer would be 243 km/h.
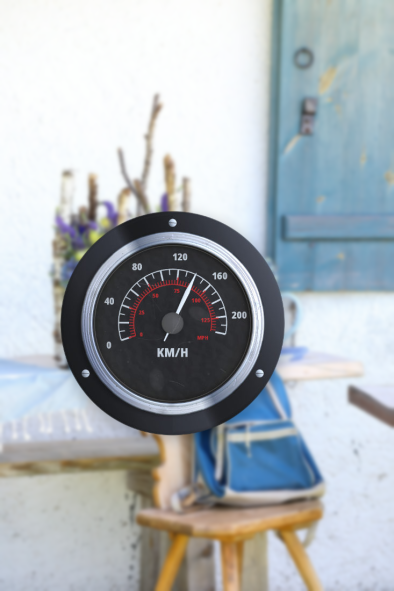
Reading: 140 km/h
